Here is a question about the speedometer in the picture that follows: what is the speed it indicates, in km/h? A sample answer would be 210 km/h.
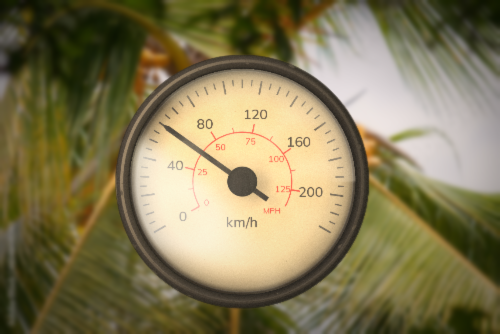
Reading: 60 km/h
